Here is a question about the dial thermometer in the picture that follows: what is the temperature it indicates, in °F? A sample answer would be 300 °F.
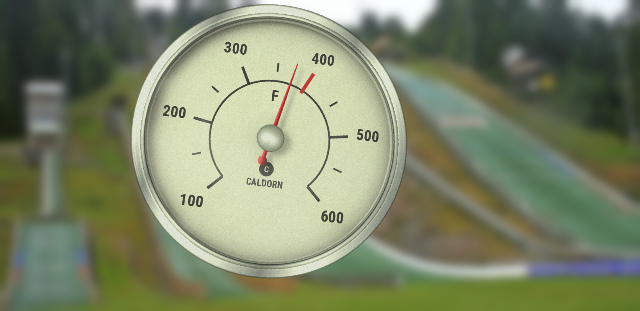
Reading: 375 °F
